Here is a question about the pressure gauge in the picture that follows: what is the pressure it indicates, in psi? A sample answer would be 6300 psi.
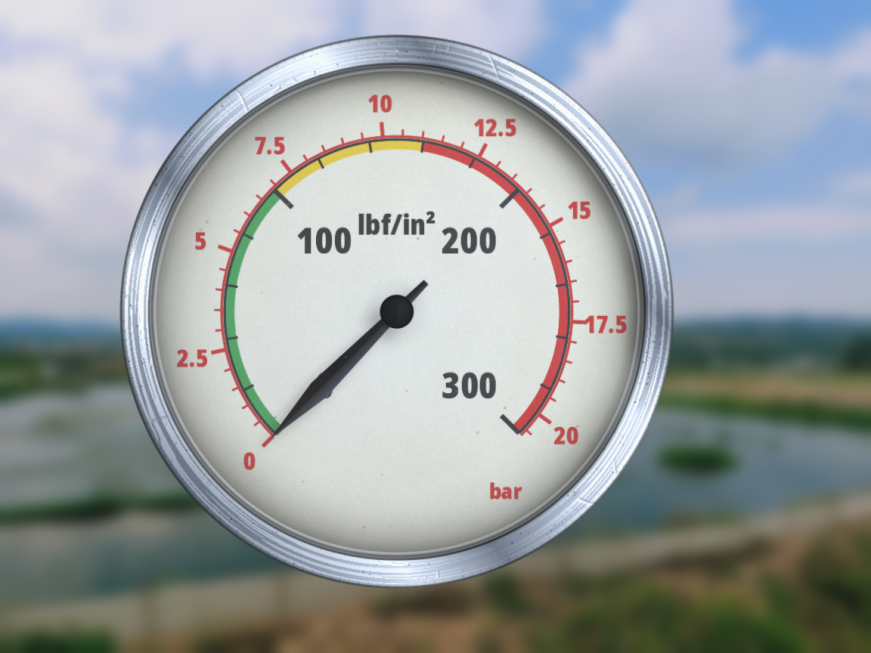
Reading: 0 psi
